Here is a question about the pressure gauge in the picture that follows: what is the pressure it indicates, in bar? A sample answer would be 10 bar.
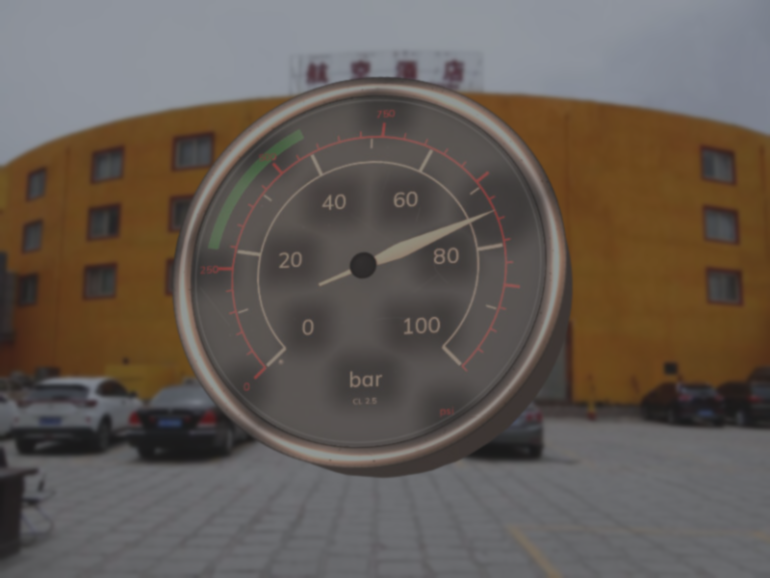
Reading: 75 bar
